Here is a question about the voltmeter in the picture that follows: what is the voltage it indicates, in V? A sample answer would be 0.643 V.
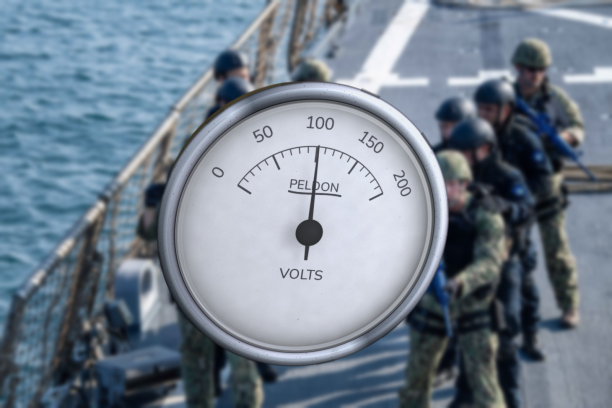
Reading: 100 V
